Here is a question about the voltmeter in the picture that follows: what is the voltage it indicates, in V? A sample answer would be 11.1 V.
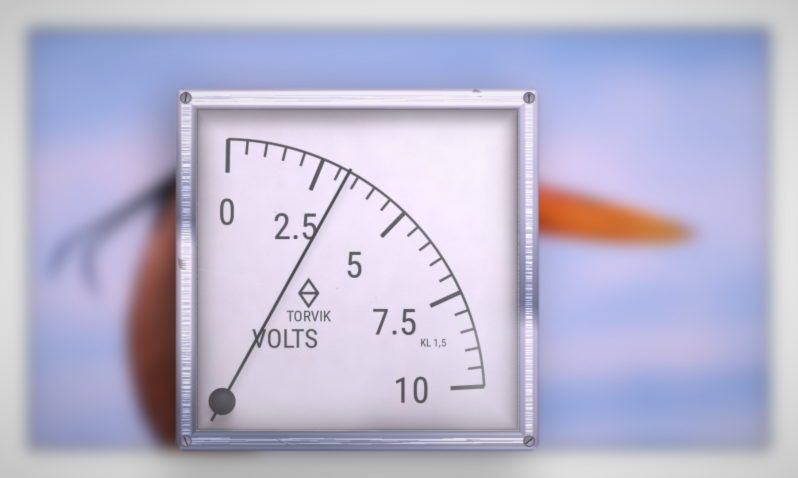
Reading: 3.25 V
